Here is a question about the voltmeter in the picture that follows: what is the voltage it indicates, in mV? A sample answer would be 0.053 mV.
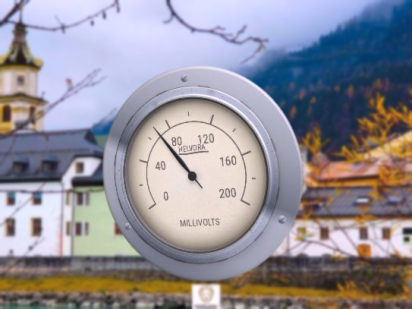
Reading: 70 mV
